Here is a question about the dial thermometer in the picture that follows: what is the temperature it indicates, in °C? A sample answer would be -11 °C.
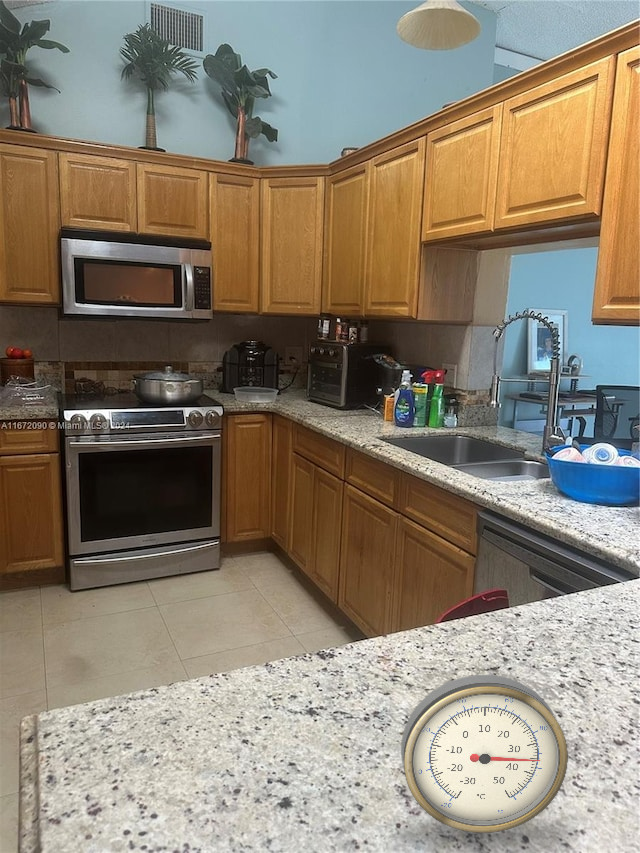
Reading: 35 °C
